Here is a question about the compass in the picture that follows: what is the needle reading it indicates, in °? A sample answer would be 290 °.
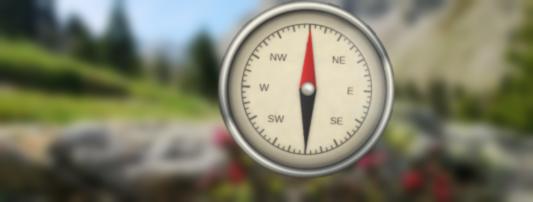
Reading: 0 °
